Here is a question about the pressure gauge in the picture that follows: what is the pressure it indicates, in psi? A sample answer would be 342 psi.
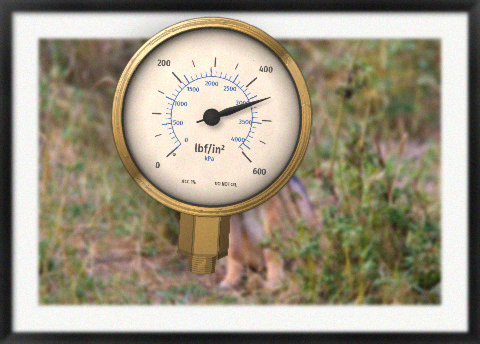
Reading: 450 psi
